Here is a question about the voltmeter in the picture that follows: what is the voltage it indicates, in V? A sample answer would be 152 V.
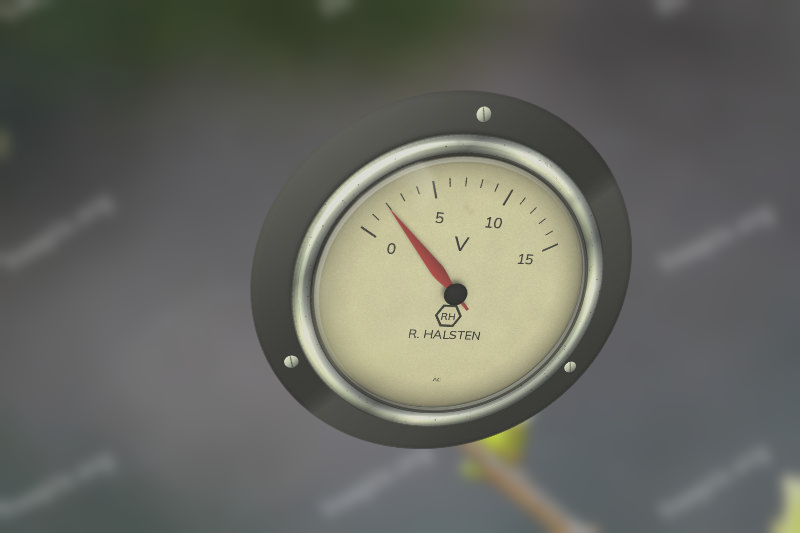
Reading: 2 V
